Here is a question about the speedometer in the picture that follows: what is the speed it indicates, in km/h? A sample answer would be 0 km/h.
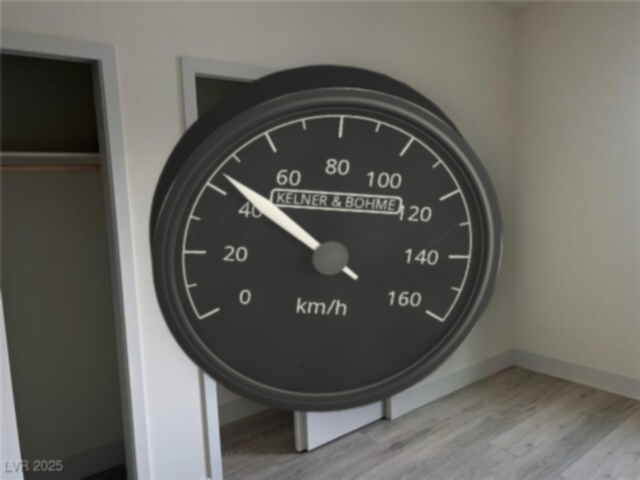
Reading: 45 km/h
